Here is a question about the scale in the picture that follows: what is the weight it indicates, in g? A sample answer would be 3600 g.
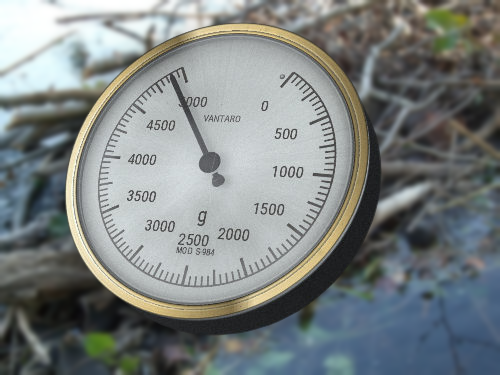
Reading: 4900 g
